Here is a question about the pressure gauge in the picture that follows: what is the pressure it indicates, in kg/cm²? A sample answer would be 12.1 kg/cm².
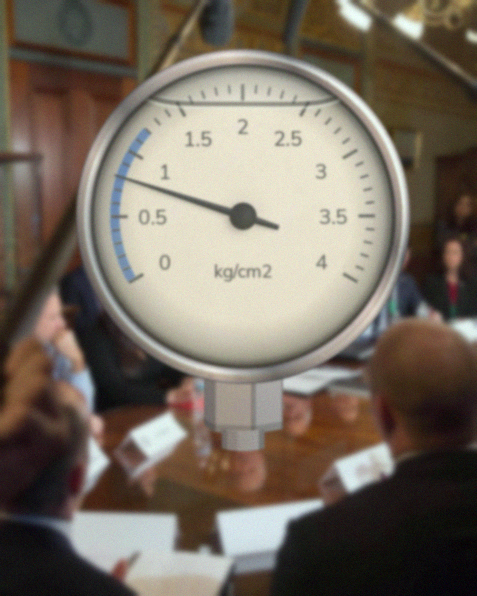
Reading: 0.8 kg/cm²
